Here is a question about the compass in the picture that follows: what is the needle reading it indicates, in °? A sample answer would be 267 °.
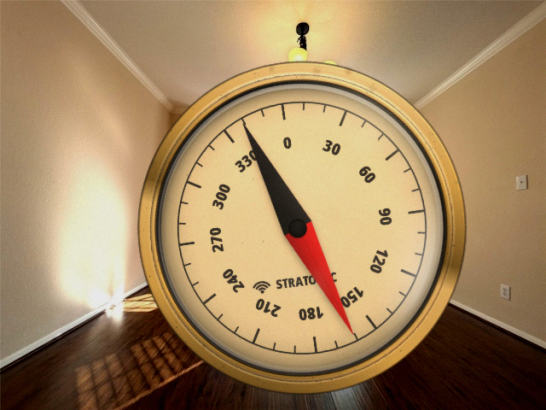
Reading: 160 °
